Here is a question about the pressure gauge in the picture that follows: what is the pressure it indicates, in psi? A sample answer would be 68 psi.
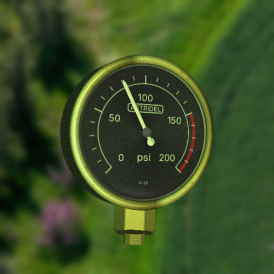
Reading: 80 psi
